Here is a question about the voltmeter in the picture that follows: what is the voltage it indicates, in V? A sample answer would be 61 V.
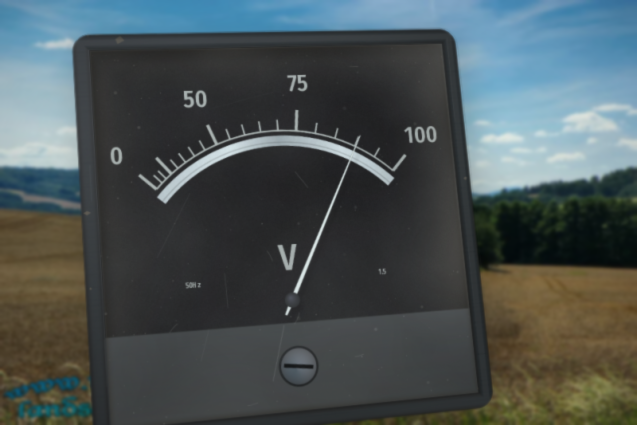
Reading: 90 V
